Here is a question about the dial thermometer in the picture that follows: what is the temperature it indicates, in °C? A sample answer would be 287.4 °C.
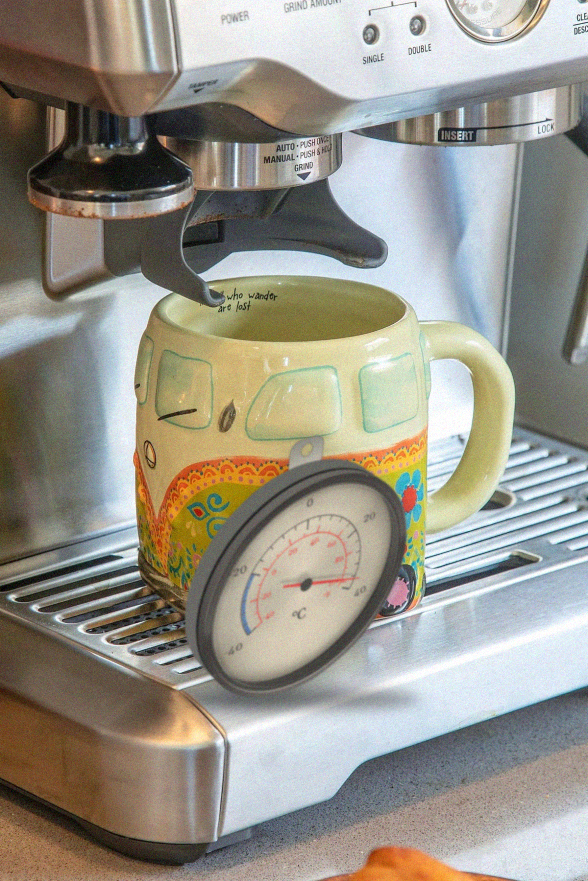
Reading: 36 °C
